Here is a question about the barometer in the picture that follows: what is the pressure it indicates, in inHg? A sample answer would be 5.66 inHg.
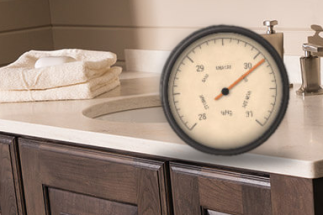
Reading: 30.1 inHg
